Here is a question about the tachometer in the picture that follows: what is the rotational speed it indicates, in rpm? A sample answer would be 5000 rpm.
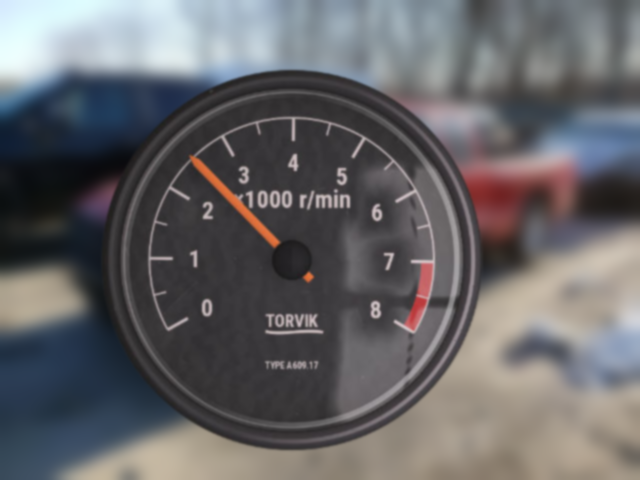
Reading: 2500 rpm
